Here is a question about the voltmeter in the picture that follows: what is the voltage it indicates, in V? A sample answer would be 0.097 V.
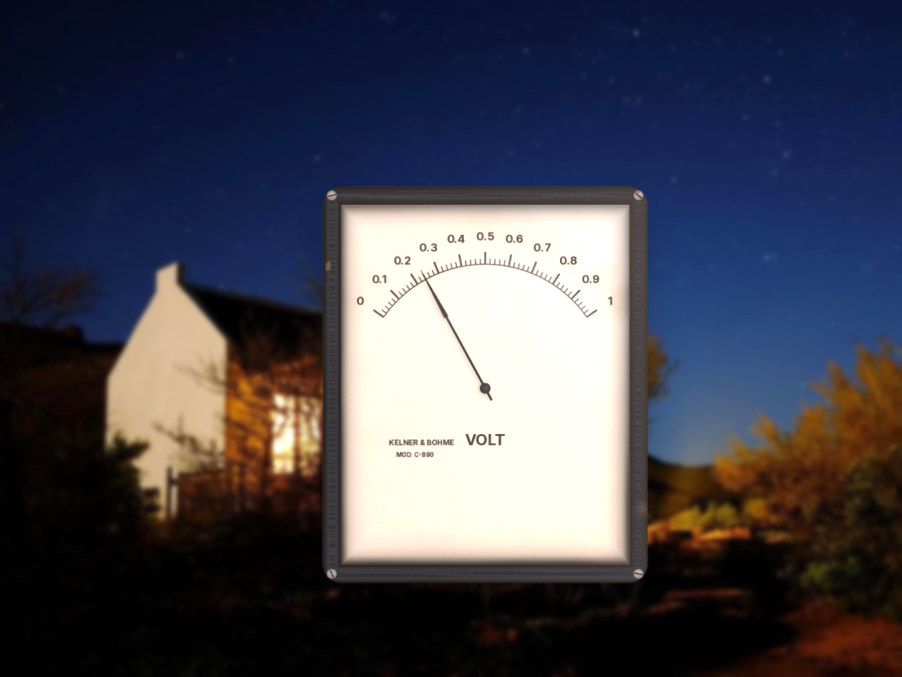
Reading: 0.24 V
